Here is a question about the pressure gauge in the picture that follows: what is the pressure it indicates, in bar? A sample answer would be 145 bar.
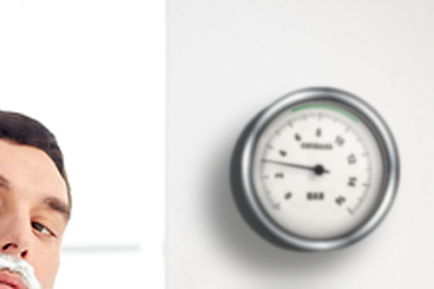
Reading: 3 bar
